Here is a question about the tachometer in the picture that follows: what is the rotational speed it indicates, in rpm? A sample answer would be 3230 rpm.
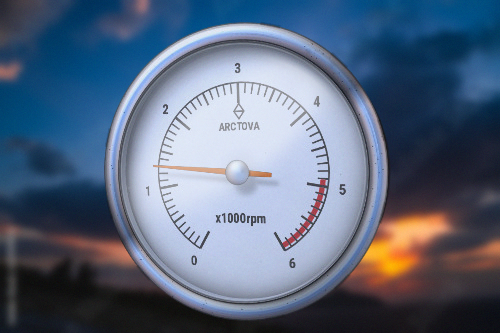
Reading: 1300 rpm
